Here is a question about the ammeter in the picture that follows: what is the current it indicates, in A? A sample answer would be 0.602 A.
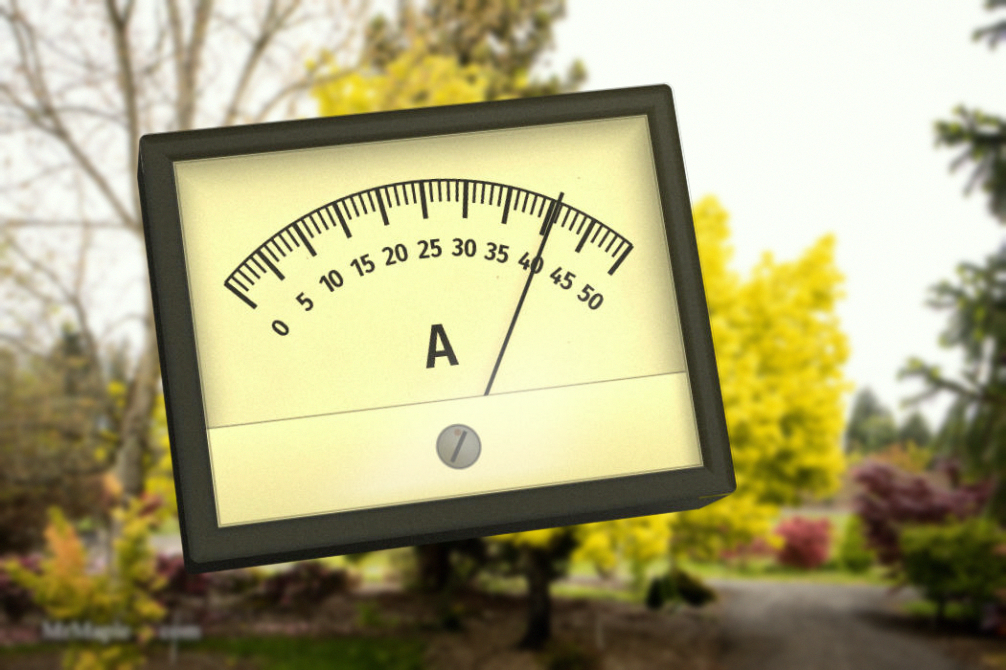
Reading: 40.5 A
